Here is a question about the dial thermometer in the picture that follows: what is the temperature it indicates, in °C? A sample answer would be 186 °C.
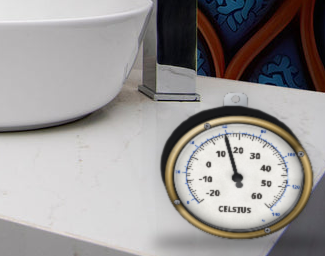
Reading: 15 °C
